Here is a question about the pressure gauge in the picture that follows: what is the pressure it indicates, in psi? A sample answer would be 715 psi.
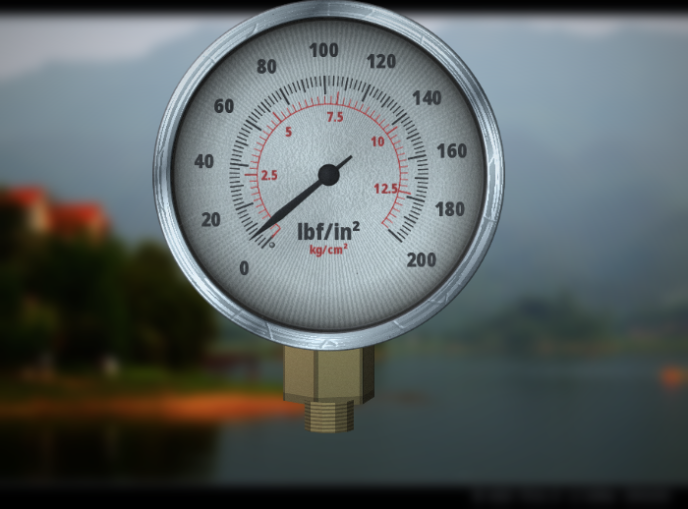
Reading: 6 psi
